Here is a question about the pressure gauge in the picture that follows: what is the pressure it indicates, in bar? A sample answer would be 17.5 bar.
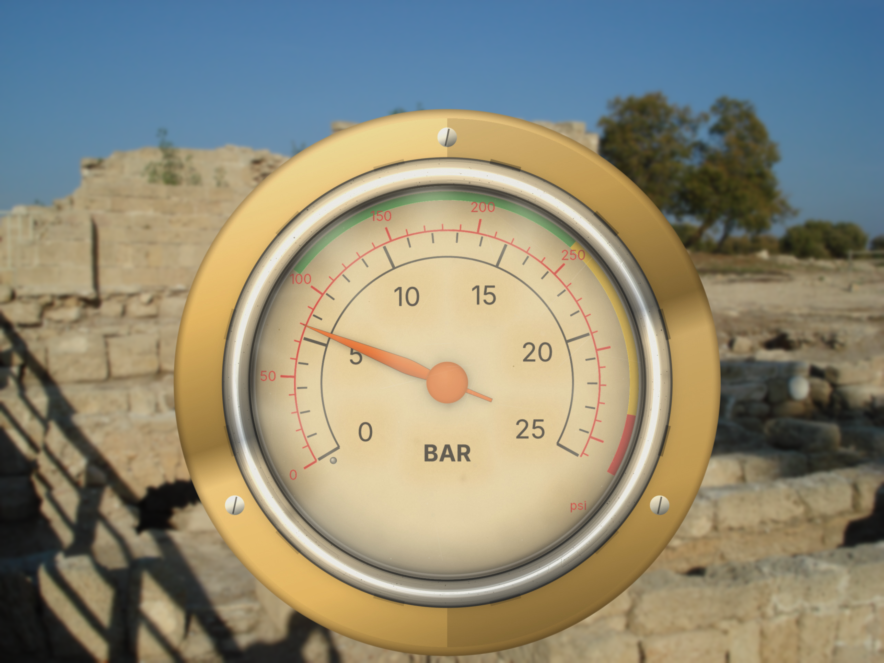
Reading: 5.5 bar
